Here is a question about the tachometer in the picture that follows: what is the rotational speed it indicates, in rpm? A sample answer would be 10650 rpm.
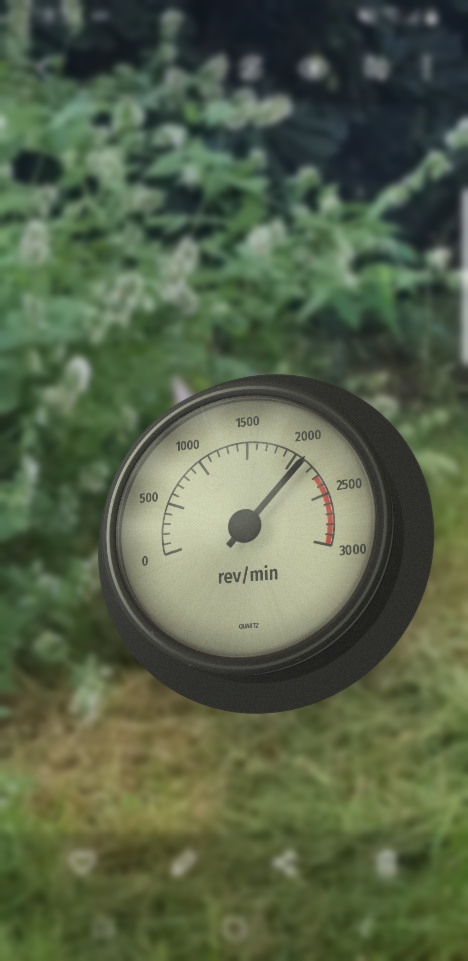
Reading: 2100 rpm
